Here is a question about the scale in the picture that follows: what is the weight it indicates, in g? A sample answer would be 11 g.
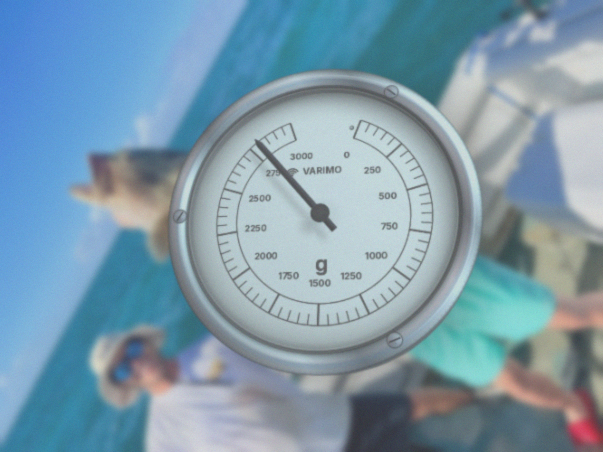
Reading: 2800 g
